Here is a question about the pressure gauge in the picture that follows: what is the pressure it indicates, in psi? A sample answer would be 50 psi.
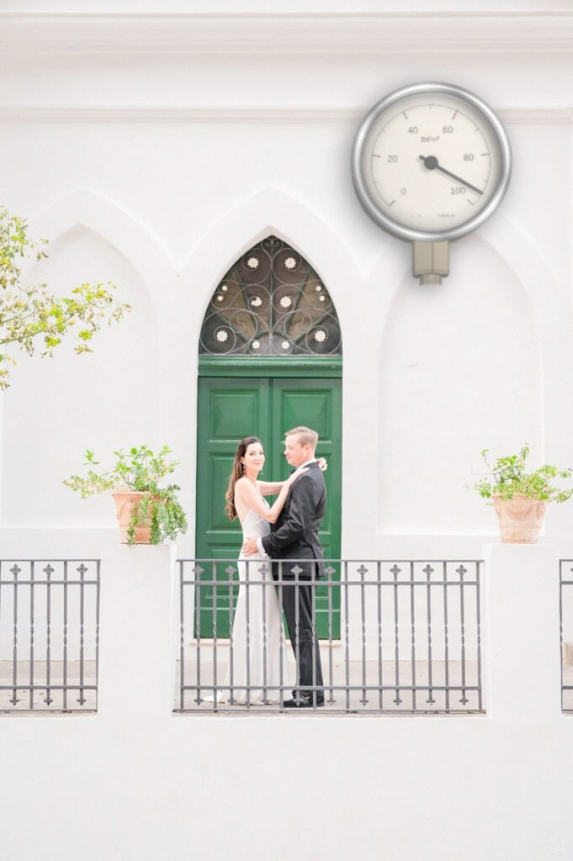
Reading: 95 psi
